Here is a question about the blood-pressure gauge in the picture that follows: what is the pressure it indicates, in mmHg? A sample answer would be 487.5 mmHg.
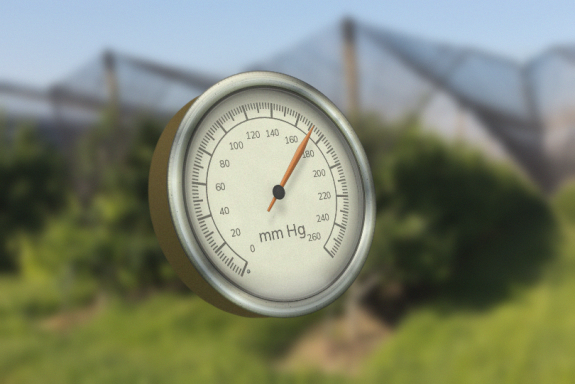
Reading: 170 mmHg
